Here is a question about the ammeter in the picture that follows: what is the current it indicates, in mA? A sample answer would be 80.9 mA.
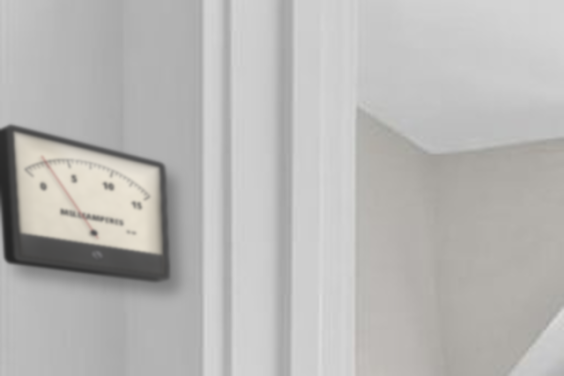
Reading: 2.5 mA
